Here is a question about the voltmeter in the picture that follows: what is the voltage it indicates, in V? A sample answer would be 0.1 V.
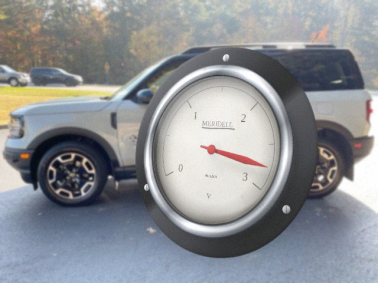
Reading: 2.75 V
